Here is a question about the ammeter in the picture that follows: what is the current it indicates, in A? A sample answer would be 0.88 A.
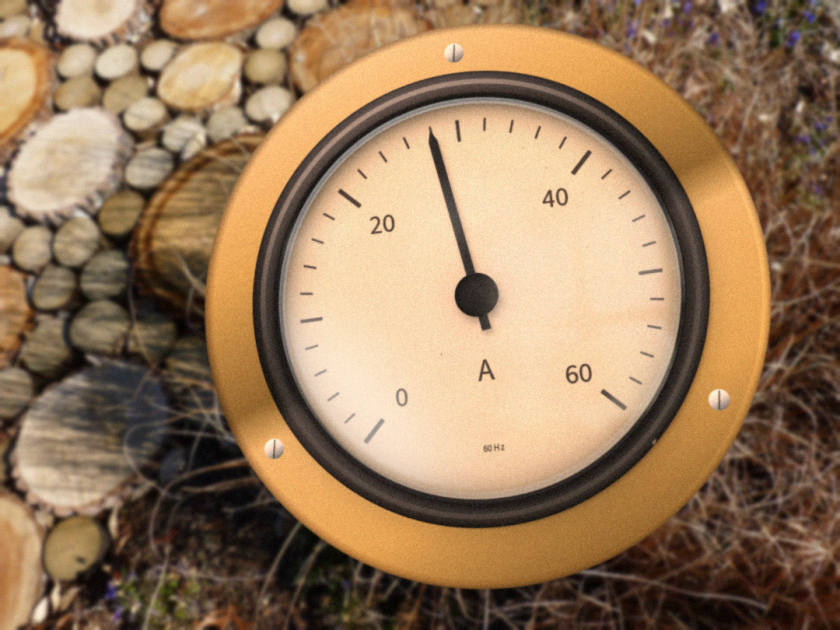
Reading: 28 A
